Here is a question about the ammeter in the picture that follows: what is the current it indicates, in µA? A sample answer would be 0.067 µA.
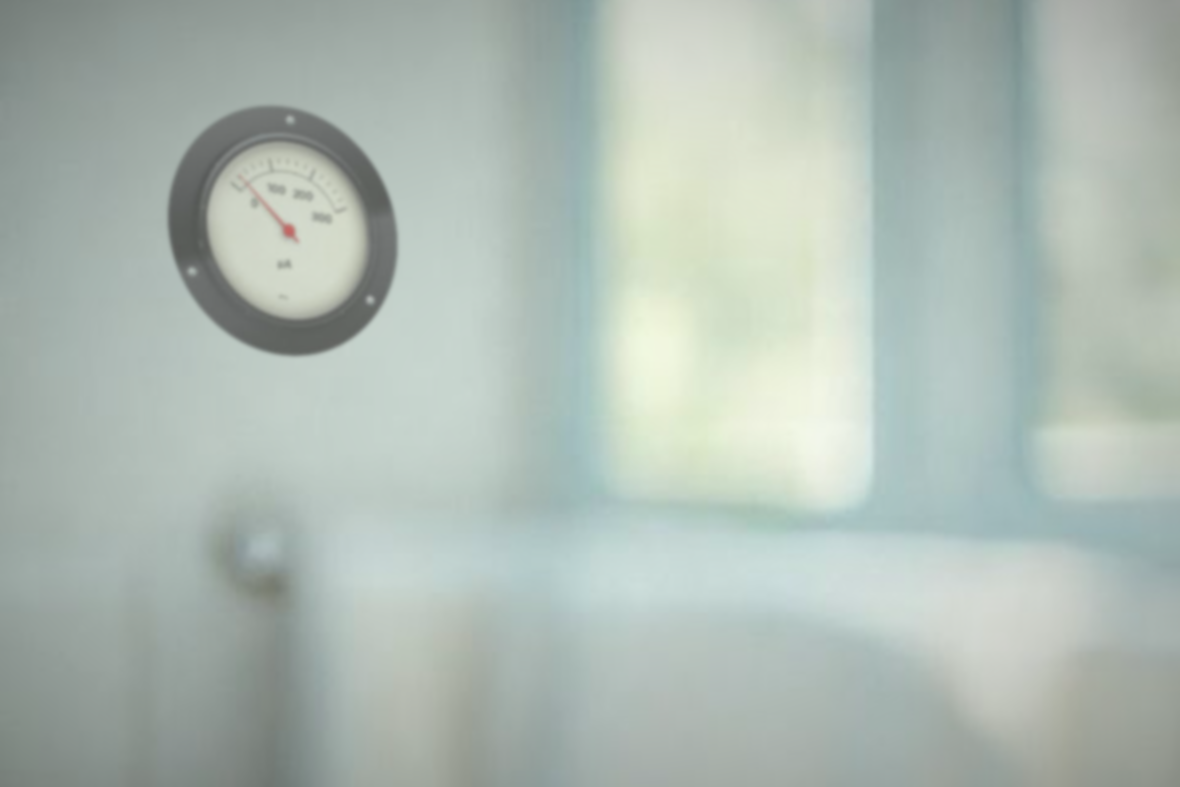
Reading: 20 µA
